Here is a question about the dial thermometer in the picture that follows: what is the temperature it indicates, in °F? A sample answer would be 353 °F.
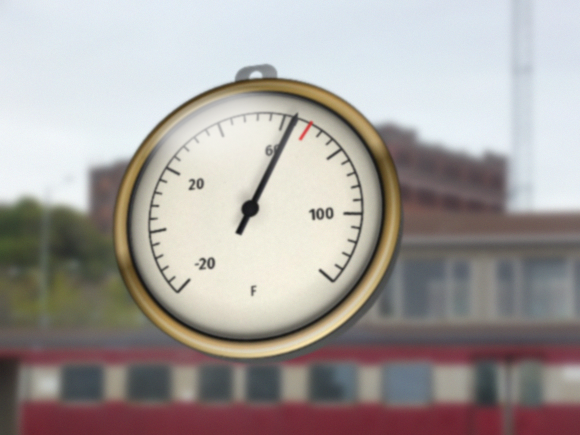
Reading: 64 °F
